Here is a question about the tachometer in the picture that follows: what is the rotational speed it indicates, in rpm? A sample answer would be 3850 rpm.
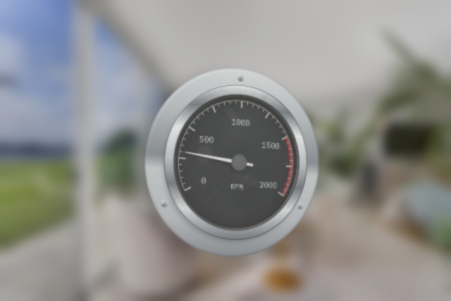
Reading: 300 rpm
